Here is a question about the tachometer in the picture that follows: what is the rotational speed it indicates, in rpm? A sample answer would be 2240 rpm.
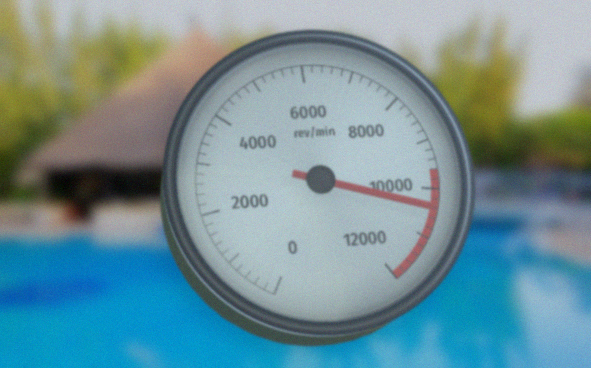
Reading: 10400 rpm
